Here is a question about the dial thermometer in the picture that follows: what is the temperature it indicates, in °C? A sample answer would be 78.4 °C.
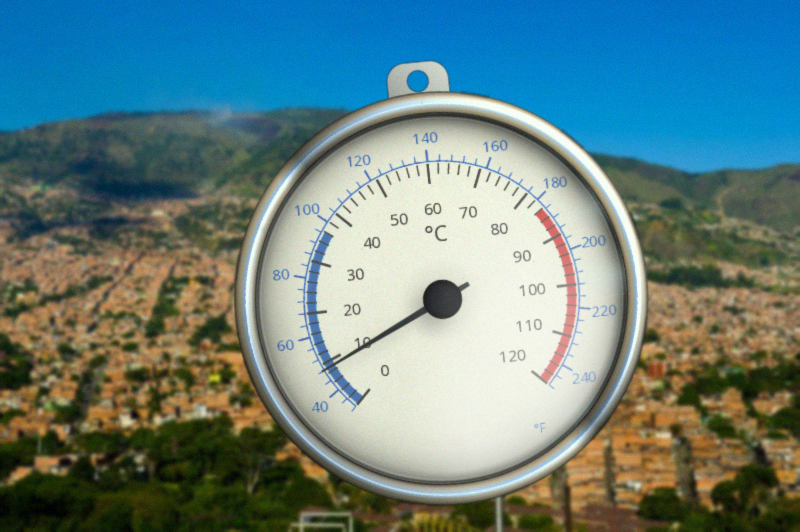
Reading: 9 °C
